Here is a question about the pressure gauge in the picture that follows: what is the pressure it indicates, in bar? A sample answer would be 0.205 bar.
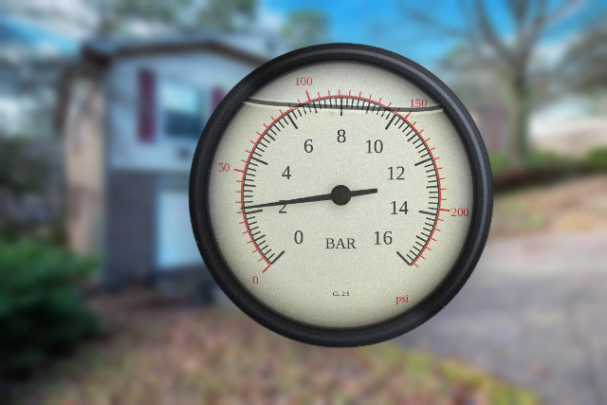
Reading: 2.2 bar
